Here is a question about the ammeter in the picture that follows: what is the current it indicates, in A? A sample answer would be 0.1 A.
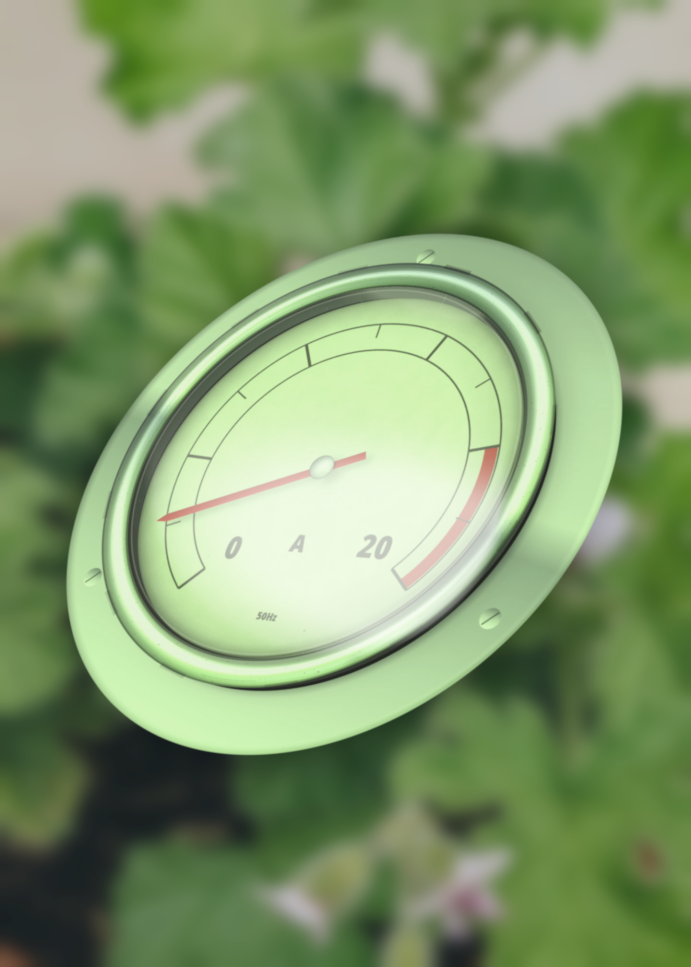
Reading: 2 A
